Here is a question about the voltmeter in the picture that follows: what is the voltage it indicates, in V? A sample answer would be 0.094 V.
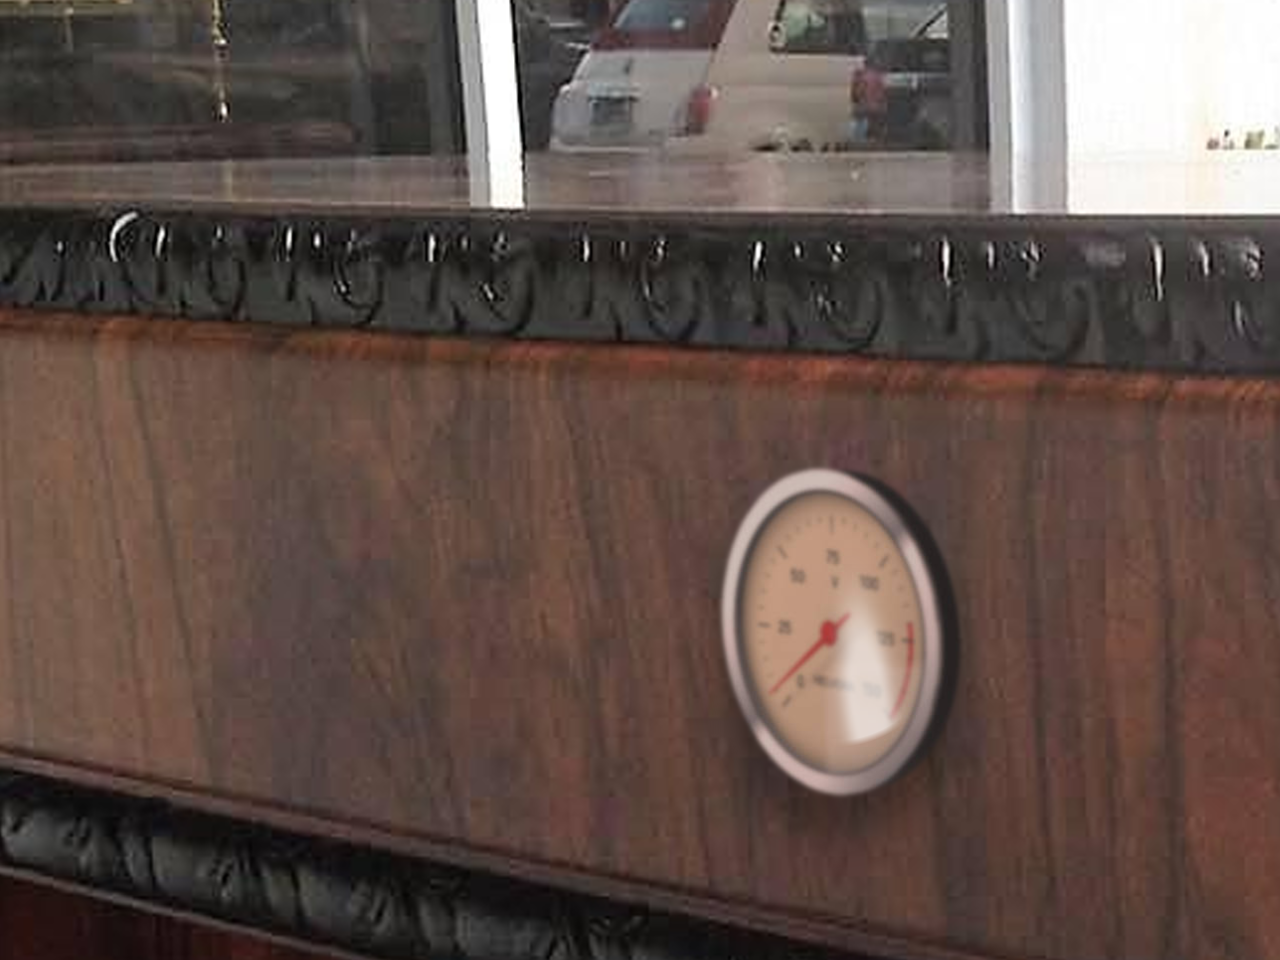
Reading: 5 V
